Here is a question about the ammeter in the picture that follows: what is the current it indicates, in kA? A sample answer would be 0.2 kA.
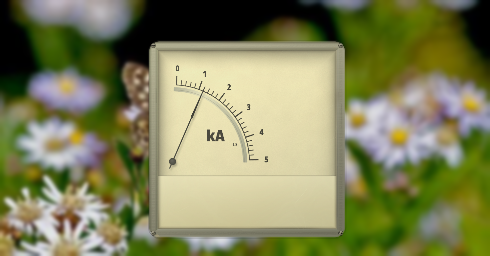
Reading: 1.2 kA
